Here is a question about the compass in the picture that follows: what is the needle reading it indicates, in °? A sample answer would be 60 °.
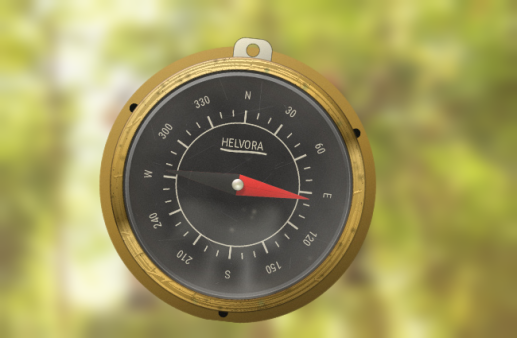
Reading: 95 °
